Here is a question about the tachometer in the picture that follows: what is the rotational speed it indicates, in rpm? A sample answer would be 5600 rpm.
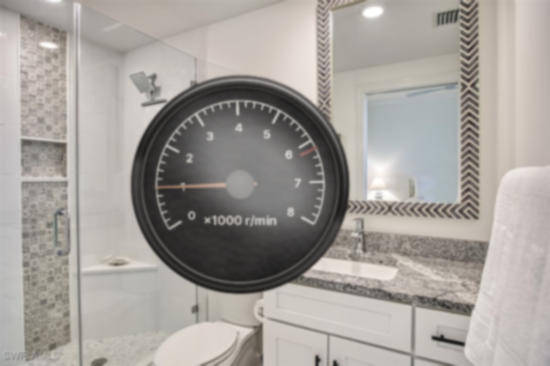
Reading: 1000 rpm
